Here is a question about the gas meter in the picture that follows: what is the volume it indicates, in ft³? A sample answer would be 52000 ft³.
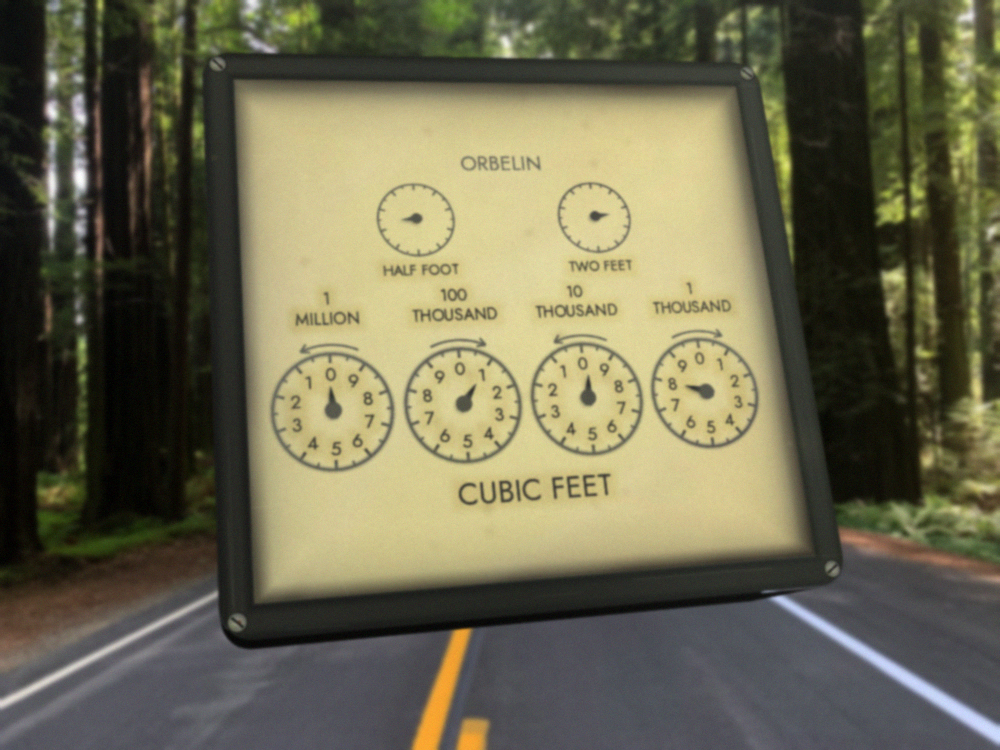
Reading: 9800 ft³
